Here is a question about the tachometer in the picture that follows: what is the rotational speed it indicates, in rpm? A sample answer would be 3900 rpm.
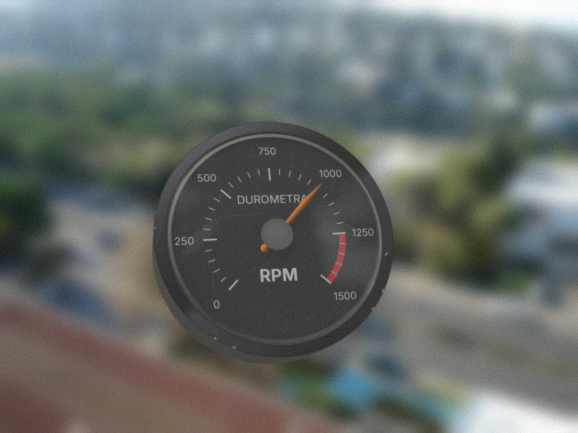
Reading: 1000 rpm
